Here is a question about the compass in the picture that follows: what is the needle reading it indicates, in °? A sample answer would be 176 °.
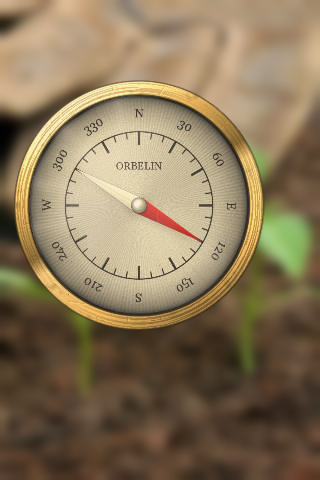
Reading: 120 °
